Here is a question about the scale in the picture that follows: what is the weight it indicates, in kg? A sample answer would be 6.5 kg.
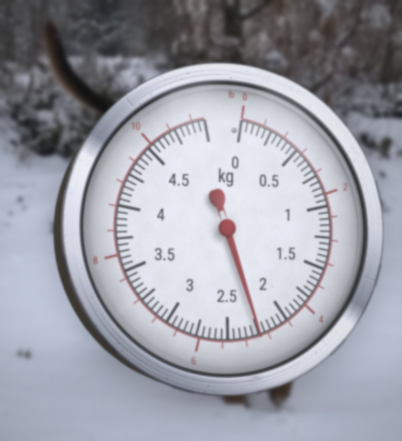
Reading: 2.25 kg
